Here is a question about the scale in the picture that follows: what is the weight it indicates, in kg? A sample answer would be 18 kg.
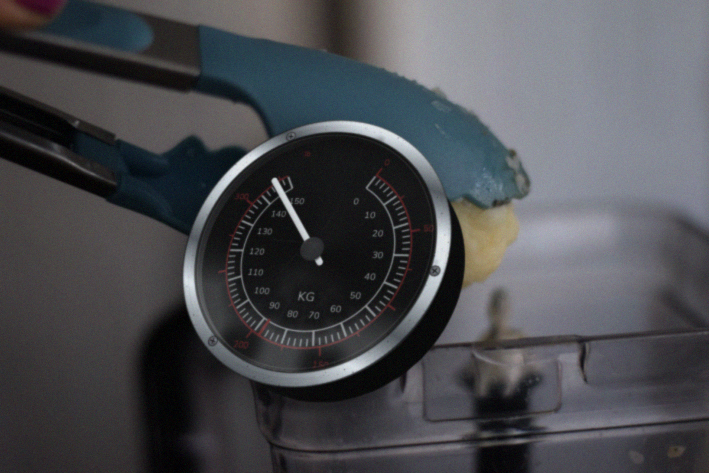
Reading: 146 kg
